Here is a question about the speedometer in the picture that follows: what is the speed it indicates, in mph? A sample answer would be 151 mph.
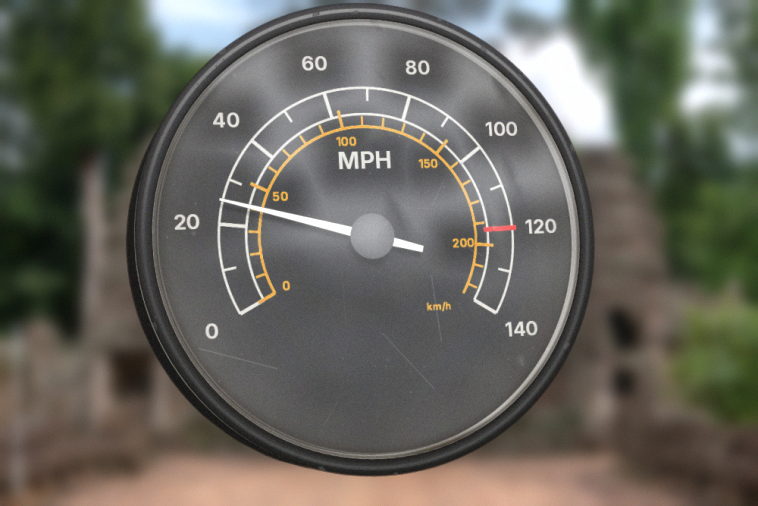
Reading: 25 mph
